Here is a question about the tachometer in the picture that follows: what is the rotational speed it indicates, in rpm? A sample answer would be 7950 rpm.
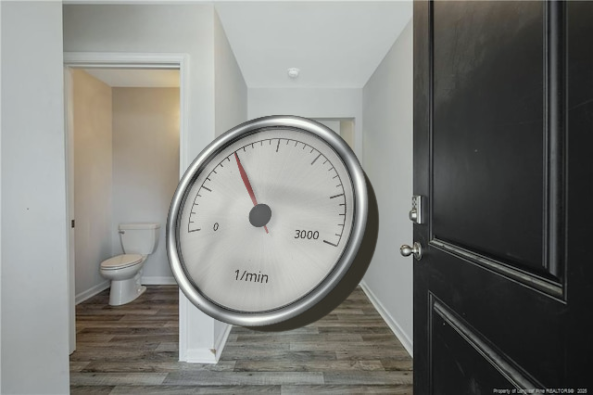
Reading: 1000 rpm
